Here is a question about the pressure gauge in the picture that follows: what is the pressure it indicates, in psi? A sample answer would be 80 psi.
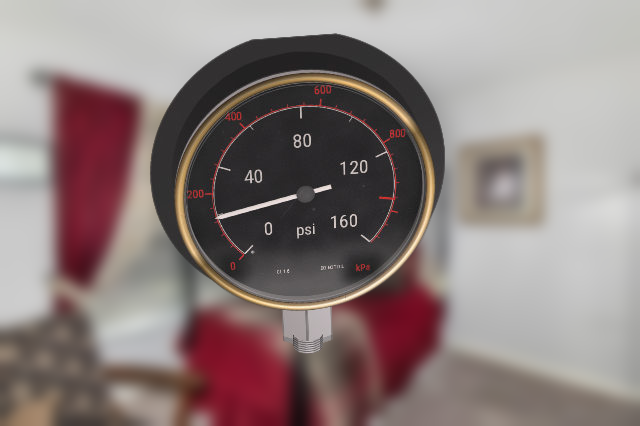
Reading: 20 psi
